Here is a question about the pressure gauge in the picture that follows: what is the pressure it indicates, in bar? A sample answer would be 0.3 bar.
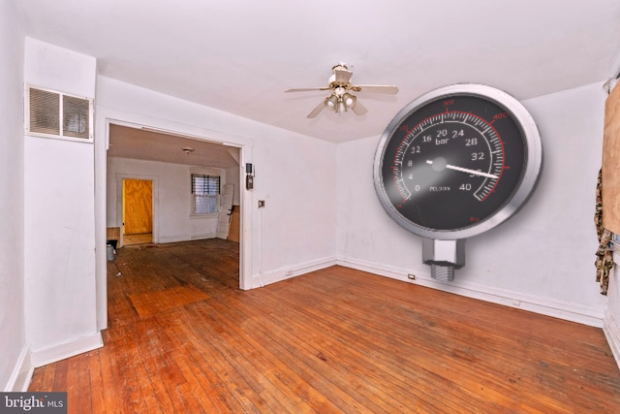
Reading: 36 bar
